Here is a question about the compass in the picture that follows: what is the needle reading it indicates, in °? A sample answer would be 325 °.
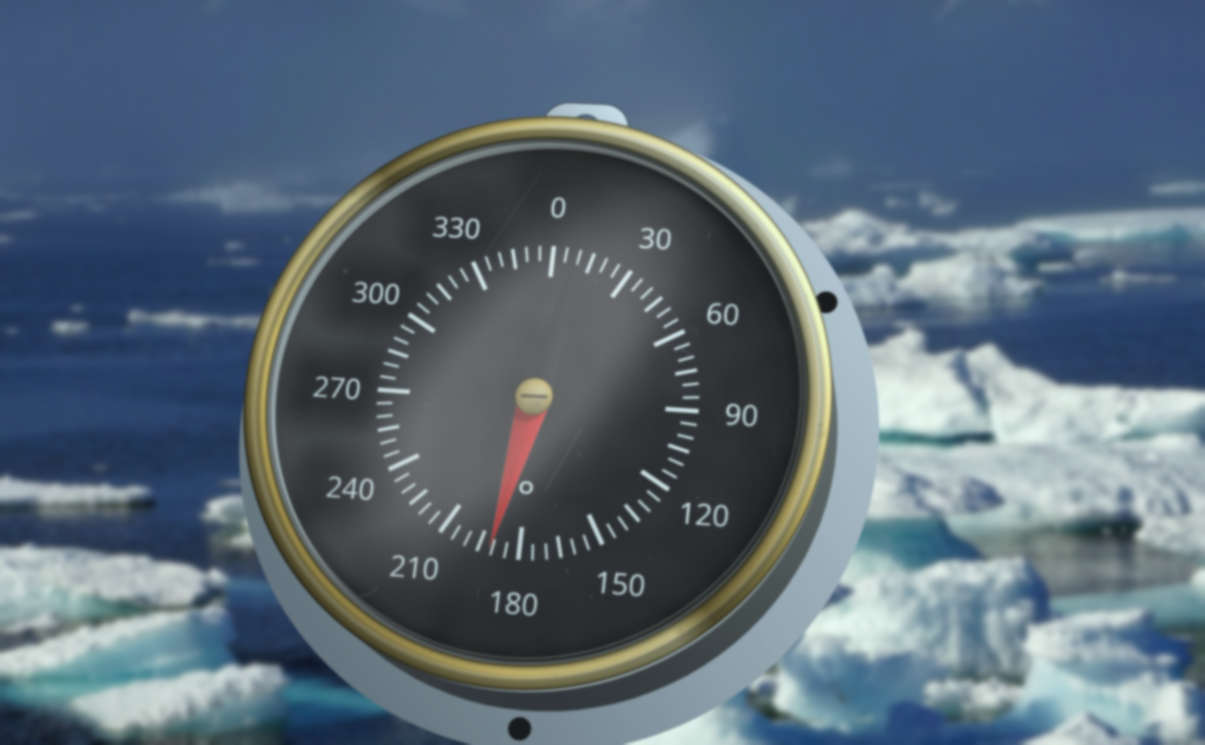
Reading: 190 °
